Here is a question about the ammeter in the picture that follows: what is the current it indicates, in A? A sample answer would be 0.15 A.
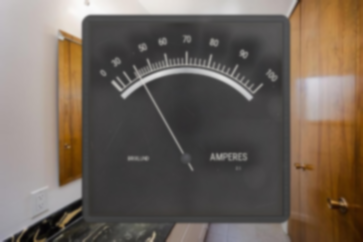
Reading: 40 A
